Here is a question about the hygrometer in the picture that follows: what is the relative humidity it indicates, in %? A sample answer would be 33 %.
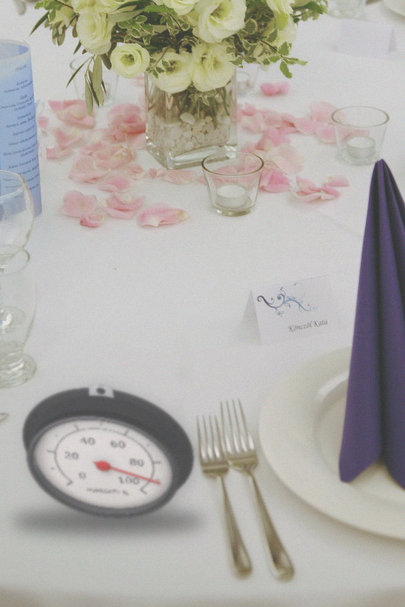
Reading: 90 %
